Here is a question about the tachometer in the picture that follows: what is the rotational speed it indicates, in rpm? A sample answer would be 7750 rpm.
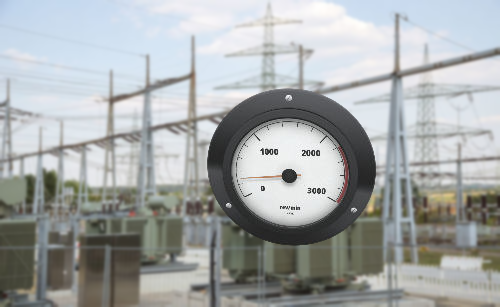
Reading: 300 rpm
